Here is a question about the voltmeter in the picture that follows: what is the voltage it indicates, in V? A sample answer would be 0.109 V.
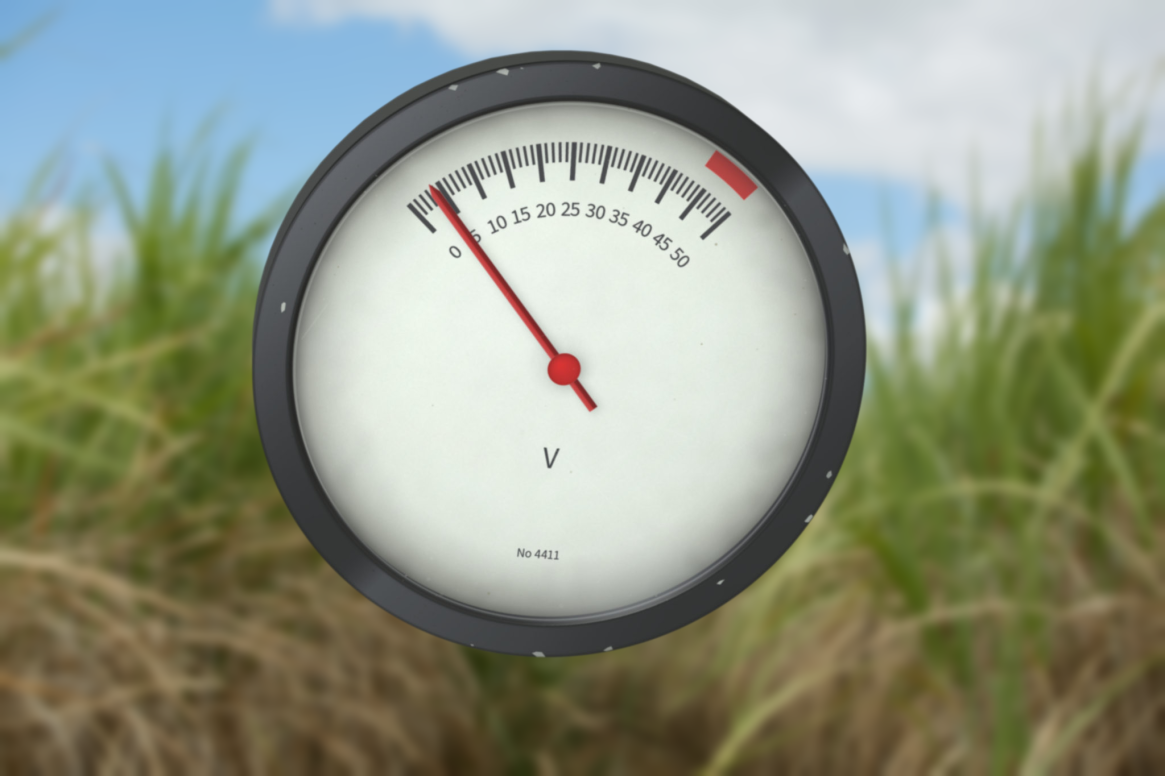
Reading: 4 V
